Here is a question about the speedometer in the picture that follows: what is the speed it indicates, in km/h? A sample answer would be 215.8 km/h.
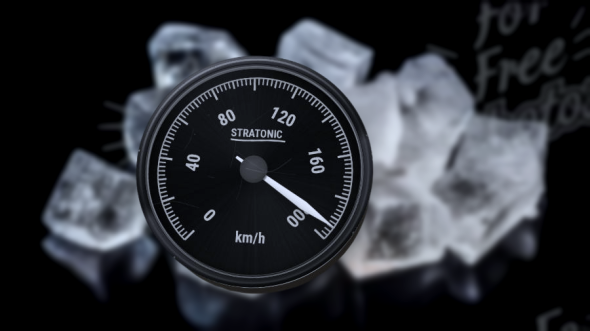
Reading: 194 km/h
